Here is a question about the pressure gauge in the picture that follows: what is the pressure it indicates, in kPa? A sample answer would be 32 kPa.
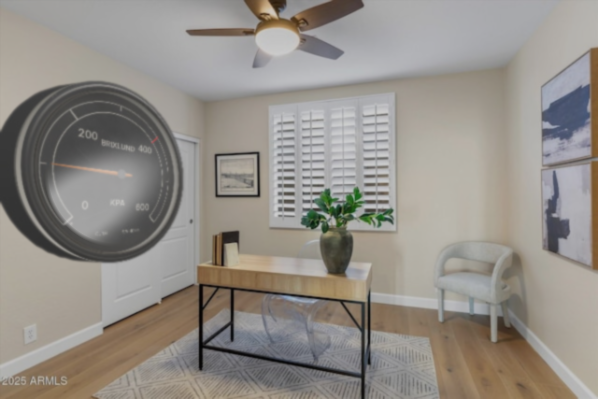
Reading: 100 kPa
